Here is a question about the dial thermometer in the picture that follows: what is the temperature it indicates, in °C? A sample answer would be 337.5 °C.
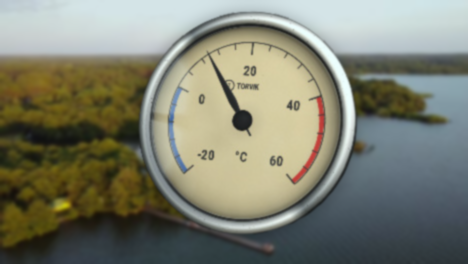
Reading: 10 °C
